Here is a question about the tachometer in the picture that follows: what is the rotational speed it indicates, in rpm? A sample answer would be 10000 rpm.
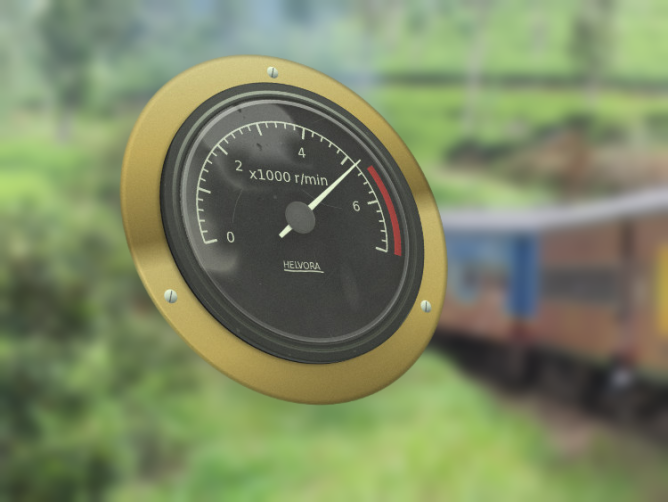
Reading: 5200 rpm
